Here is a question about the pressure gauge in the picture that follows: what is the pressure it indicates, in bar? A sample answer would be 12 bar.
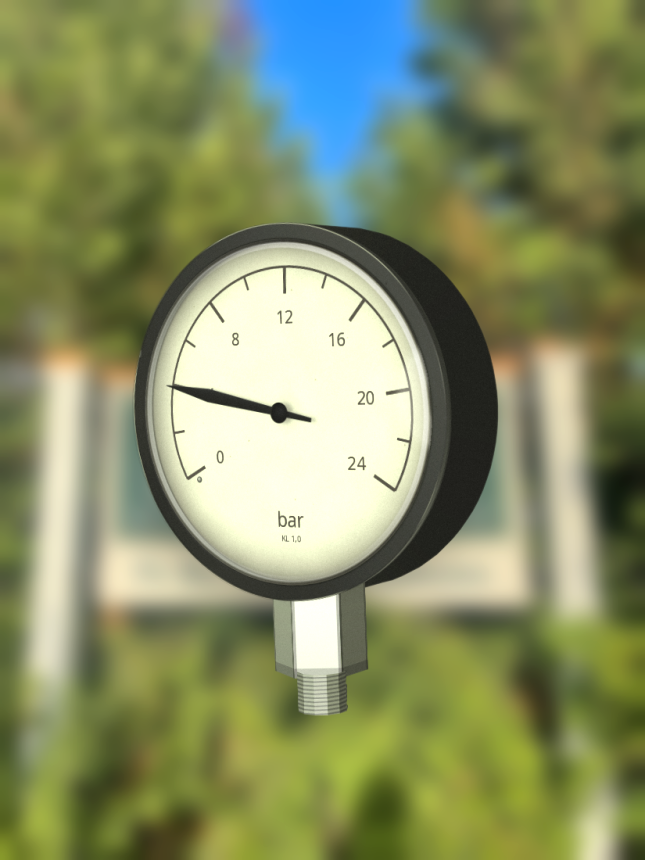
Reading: 4 bar
